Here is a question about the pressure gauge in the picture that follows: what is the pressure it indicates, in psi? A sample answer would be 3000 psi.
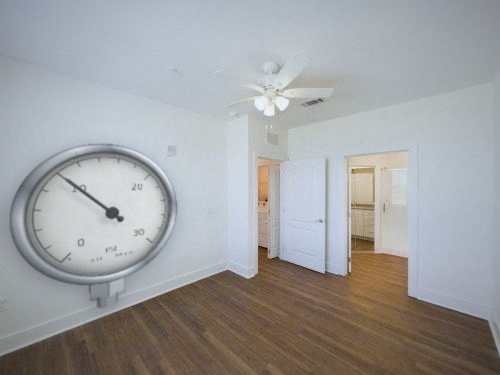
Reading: 10 psi
